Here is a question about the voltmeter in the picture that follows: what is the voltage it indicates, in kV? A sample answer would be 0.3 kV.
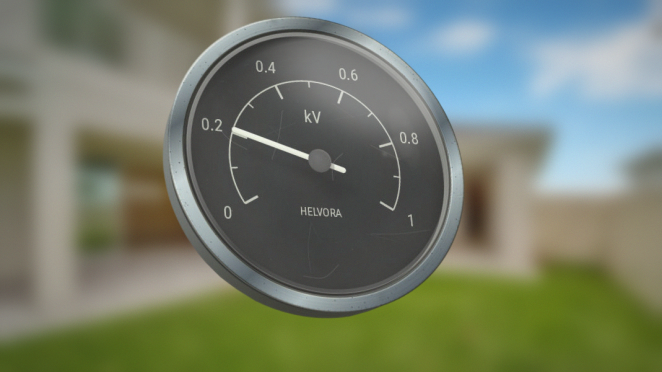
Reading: 0.2 kV
